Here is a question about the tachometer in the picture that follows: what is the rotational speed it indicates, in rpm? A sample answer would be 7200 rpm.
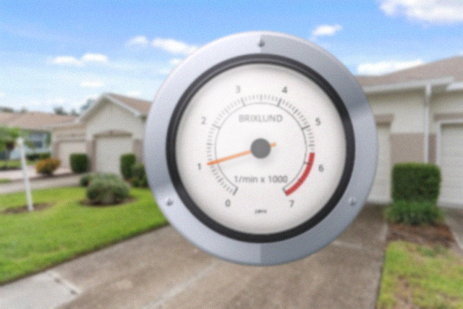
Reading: 1000 rpm
